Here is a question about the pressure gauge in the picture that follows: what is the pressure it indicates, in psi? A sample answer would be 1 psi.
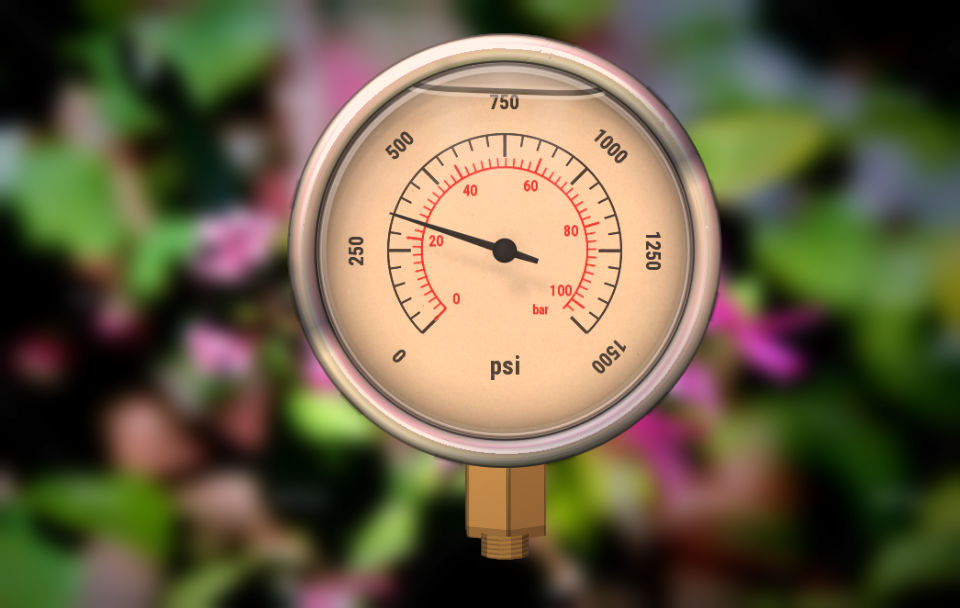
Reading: 350 psi
